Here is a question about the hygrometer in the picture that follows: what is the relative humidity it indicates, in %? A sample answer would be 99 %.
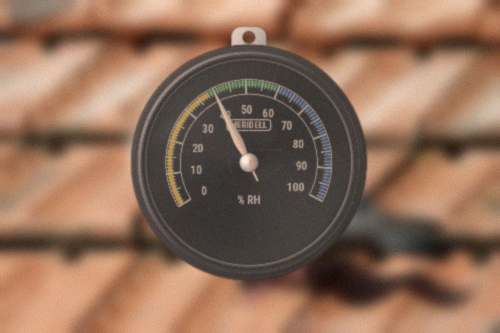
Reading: 40 %
